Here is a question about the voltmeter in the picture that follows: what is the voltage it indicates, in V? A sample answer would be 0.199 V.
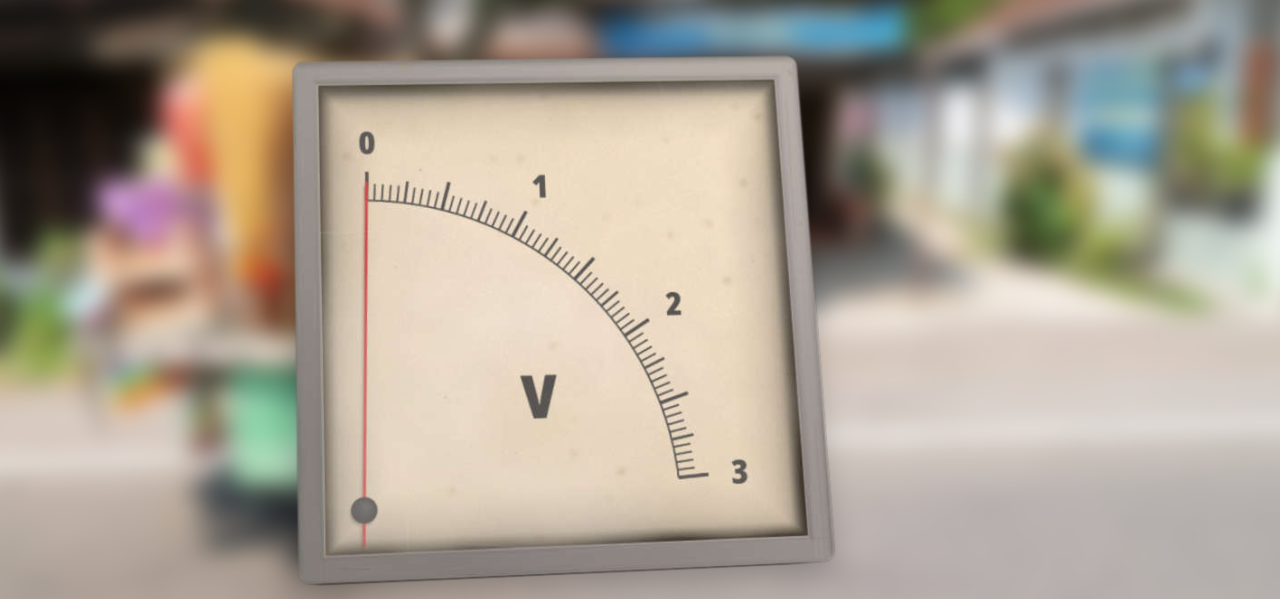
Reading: 0 V
